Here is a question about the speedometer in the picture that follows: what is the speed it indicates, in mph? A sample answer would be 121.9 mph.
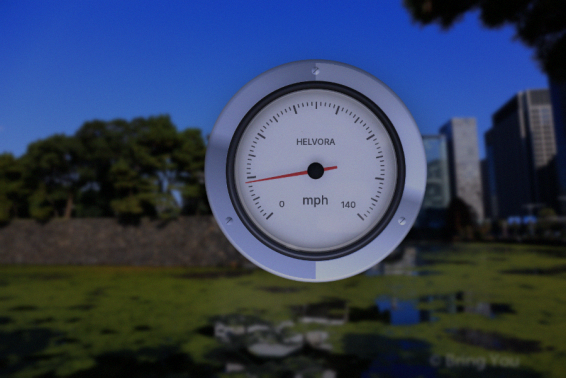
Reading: 18 mph
